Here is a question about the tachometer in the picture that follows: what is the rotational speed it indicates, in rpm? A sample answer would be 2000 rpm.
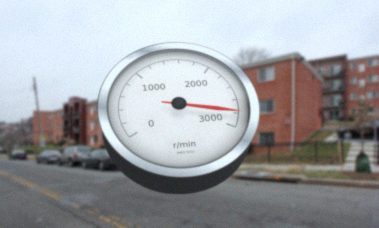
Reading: 2800 rpm
